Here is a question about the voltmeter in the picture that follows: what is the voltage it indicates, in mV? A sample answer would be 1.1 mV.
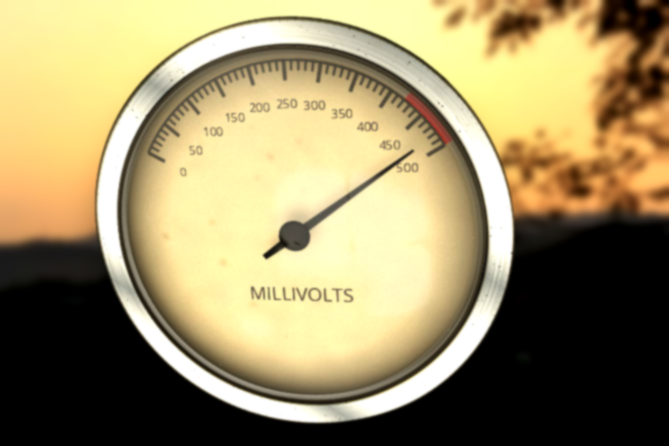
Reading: 480 mV
